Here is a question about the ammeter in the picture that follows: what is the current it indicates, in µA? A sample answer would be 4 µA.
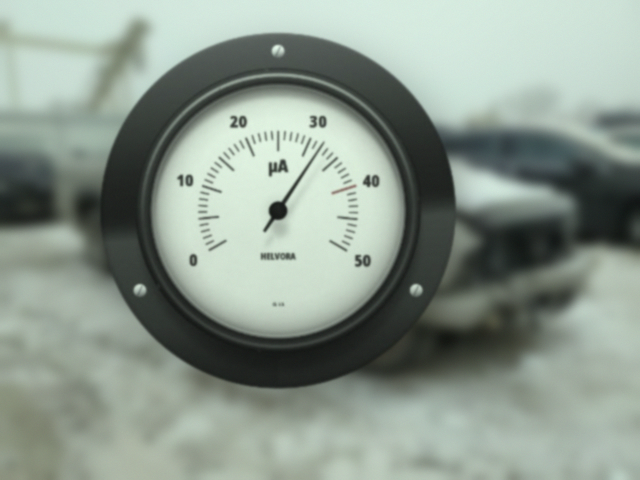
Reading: 32 µA
